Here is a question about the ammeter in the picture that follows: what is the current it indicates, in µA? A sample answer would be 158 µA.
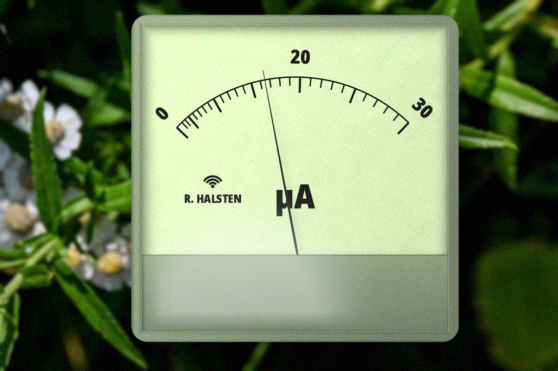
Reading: 16.5 µA
